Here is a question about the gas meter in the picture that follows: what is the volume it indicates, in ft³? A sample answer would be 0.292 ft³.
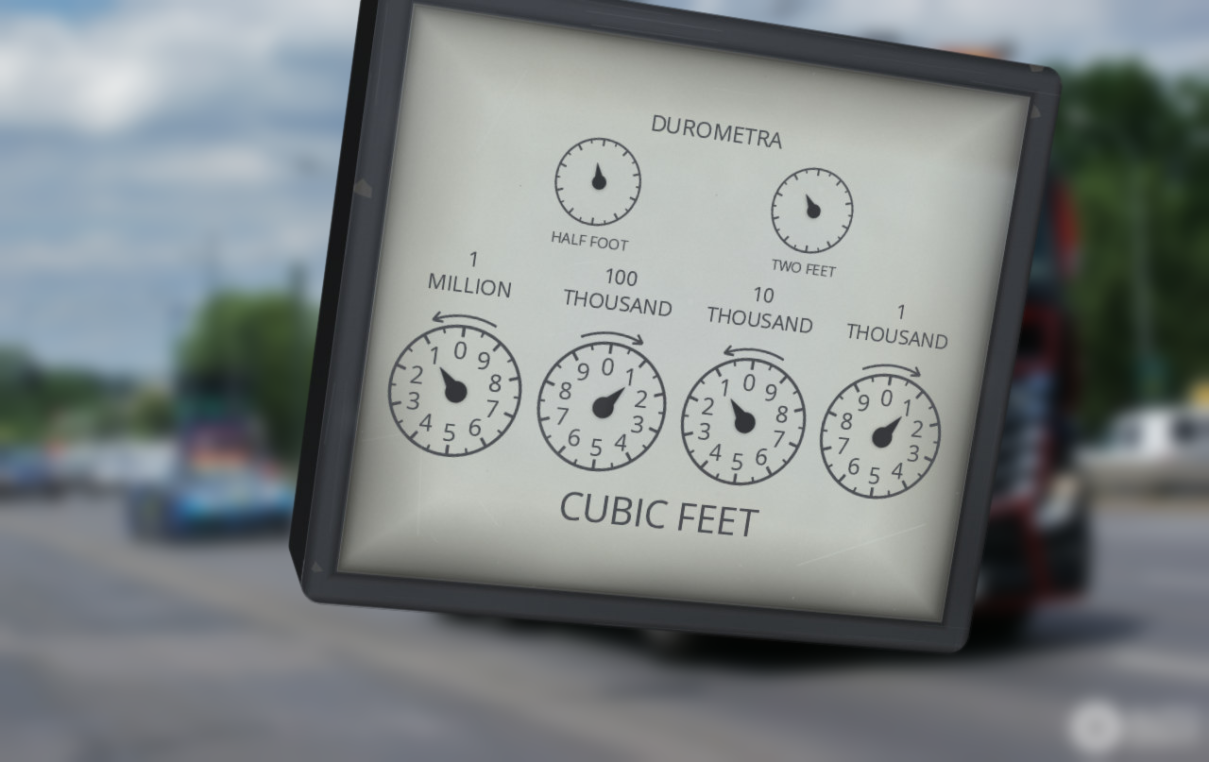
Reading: 111100 ft³
